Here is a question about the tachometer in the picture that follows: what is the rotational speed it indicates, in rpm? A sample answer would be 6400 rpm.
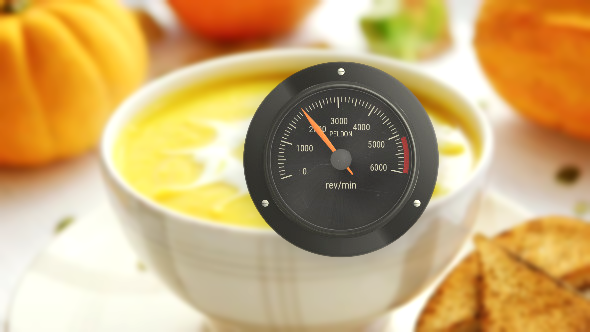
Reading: 2000 rpm
